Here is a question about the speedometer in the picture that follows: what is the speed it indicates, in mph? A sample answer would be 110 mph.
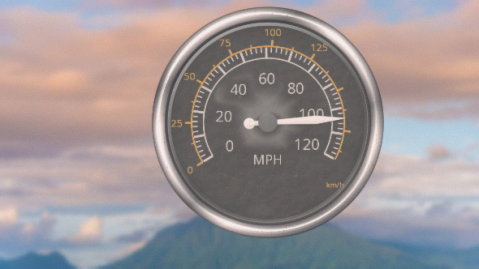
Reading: 104 mph
